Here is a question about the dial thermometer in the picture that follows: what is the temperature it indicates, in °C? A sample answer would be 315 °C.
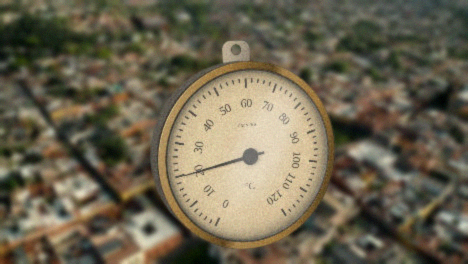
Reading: 20 °C
